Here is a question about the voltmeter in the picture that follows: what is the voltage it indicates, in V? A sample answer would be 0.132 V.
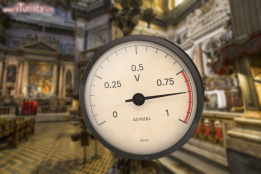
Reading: 0.85 V
